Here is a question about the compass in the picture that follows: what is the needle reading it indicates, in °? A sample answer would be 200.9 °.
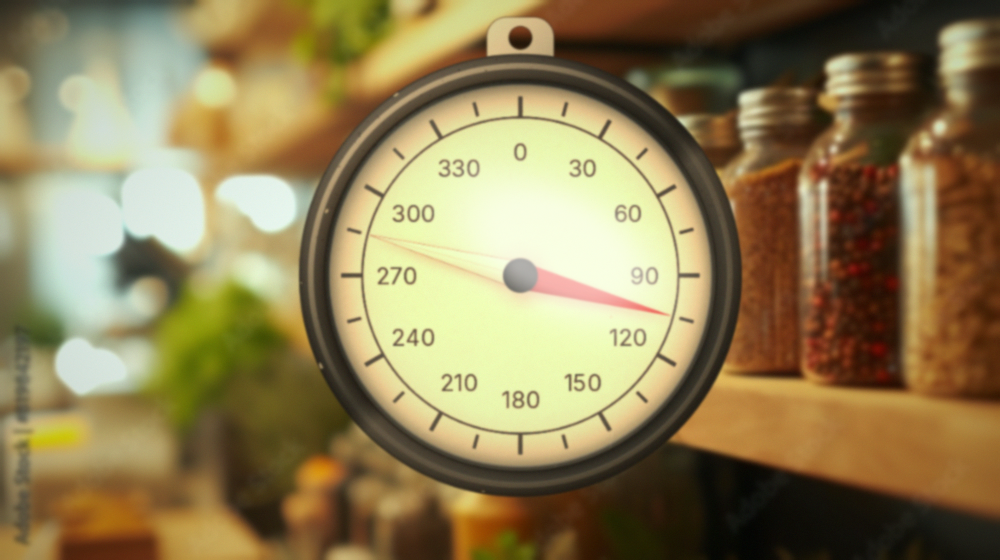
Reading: 105 °
